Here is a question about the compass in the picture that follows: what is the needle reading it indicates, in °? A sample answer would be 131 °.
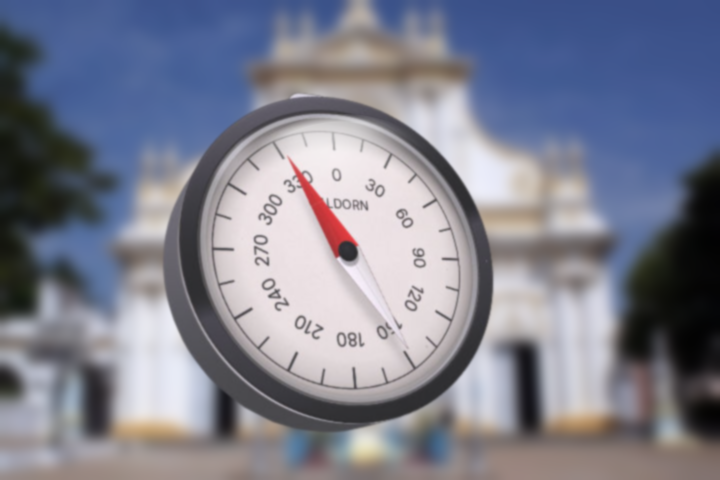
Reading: 330 °
